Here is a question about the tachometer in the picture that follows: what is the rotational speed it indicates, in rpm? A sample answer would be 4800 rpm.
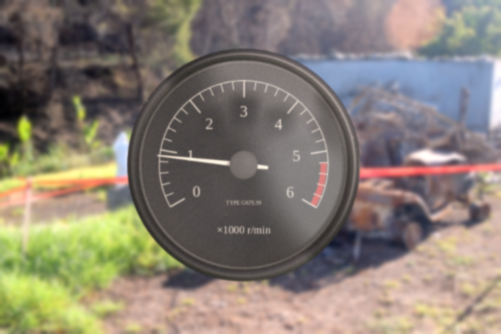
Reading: 900 rpm
